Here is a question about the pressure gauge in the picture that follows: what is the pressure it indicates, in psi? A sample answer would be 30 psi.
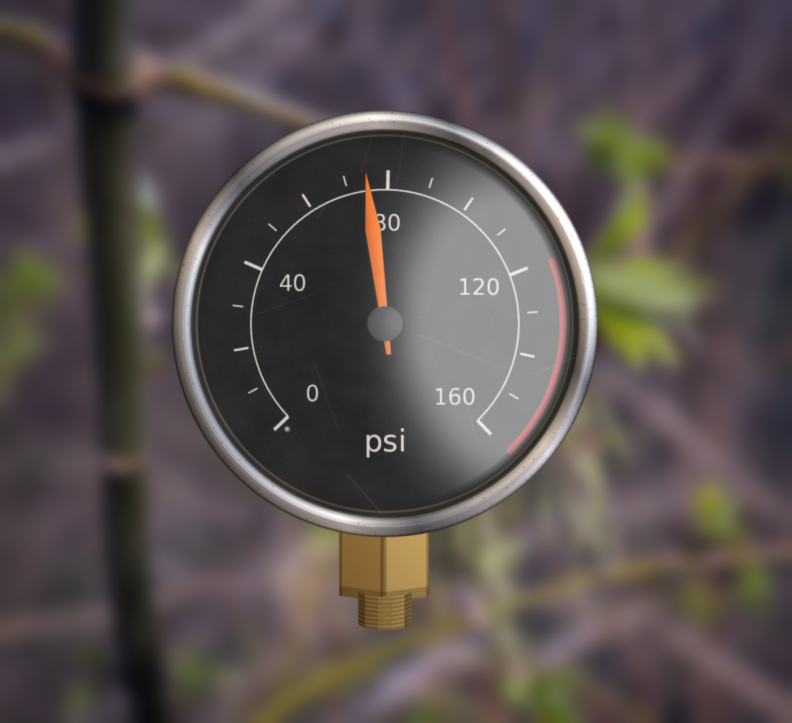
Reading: 75 psi
